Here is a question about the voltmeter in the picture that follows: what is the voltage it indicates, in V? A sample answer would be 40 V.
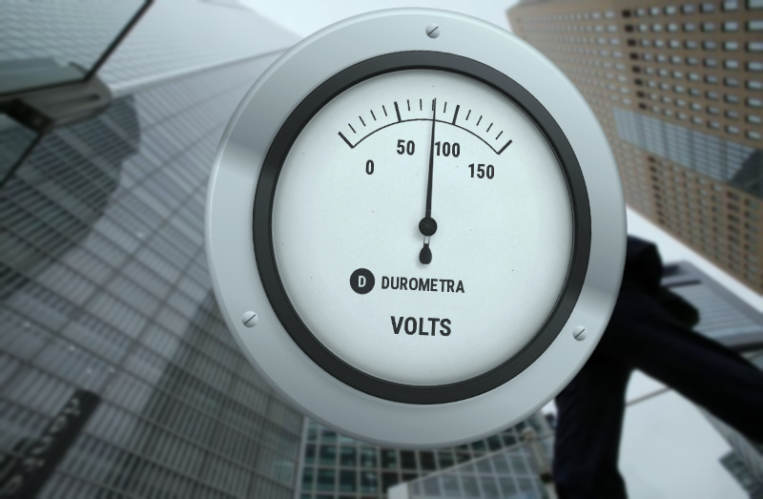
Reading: 80 V
